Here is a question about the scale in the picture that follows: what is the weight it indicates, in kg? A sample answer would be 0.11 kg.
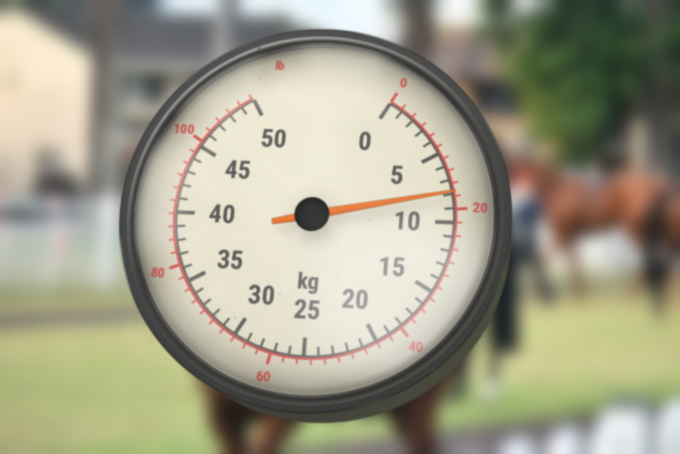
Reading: 8 kg
